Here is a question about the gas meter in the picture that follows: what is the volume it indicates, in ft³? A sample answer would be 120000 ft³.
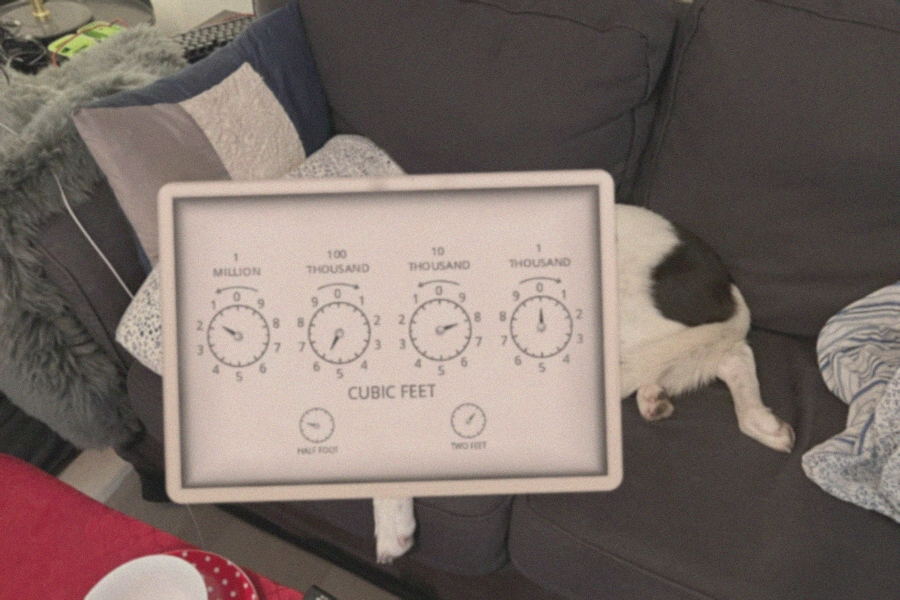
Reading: 158000 ft³
